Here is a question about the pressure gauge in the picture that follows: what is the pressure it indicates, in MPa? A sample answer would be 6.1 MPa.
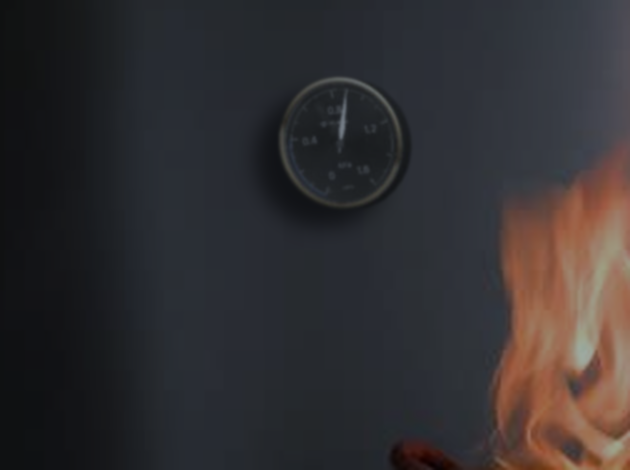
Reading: 0.9 MPa
